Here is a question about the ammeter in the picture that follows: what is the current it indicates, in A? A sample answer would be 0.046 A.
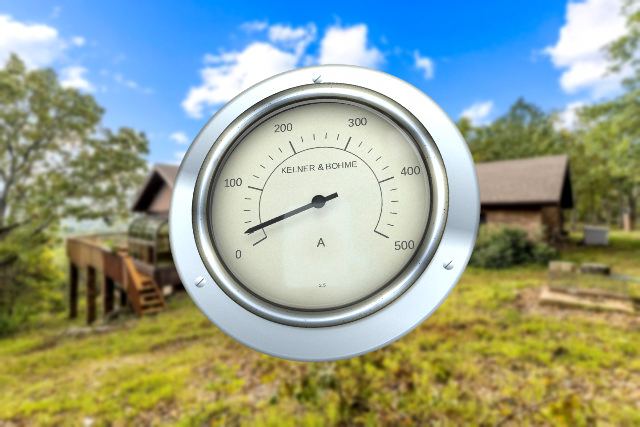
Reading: 20 A
